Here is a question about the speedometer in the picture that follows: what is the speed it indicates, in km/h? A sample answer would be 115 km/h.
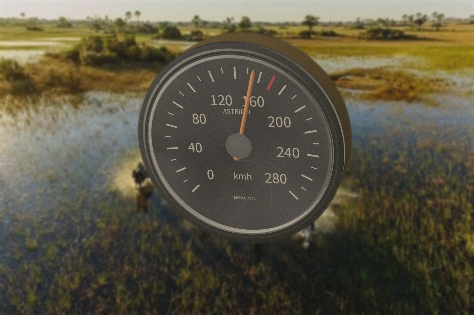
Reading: 155 km/h
